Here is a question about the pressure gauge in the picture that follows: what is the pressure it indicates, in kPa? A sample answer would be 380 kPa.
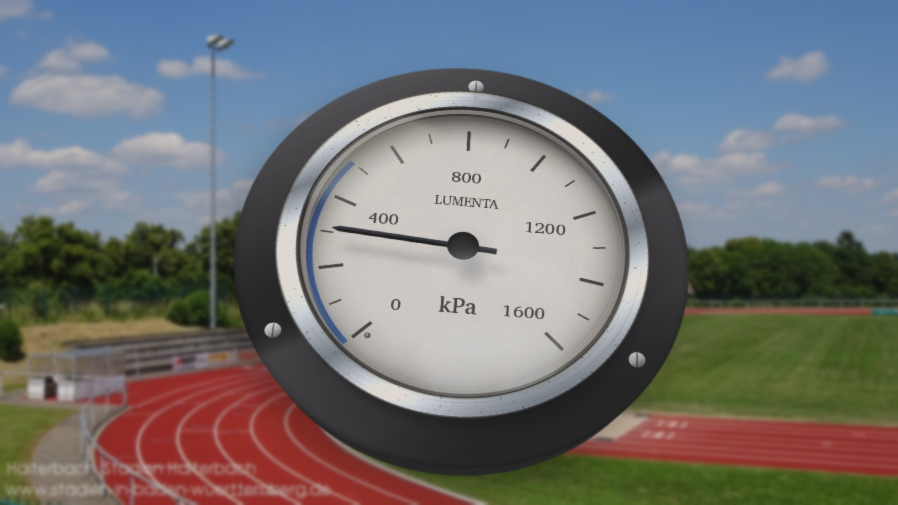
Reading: 300 kPa
